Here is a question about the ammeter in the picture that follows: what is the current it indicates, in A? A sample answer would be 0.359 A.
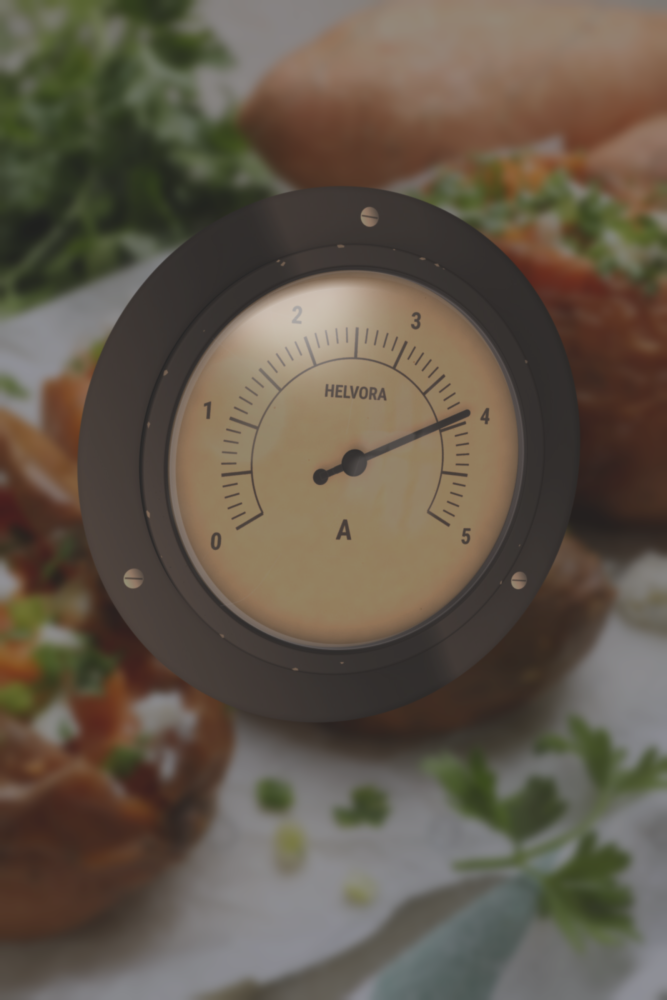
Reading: 3.9 A
